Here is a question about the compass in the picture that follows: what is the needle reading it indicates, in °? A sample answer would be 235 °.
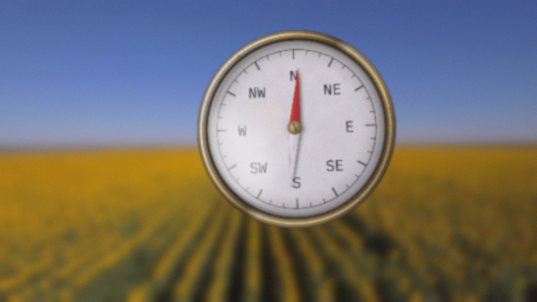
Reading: 5 °
